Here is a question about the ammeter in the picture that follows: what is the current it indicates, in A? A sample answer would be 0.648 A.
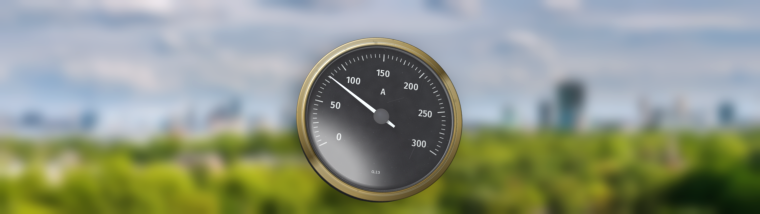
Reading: 80 A
